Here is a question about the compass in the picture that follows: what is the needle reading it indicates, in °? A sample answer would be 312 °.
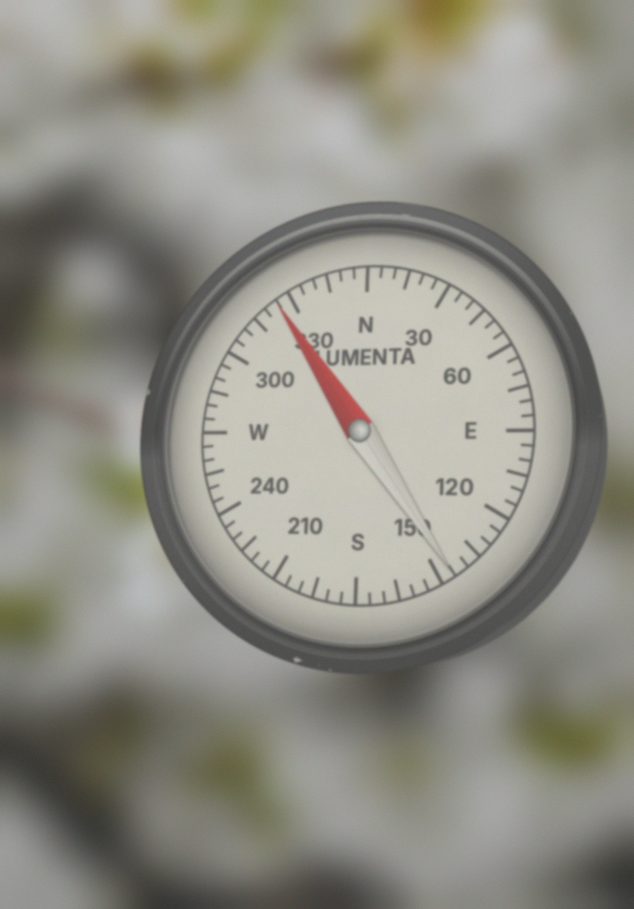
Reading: 325 °
